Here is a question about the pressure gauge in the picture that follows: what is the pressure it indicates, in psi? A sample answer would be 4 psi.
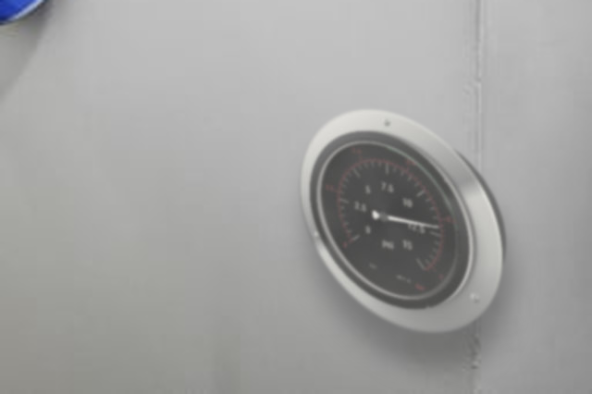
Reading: 12 psi
